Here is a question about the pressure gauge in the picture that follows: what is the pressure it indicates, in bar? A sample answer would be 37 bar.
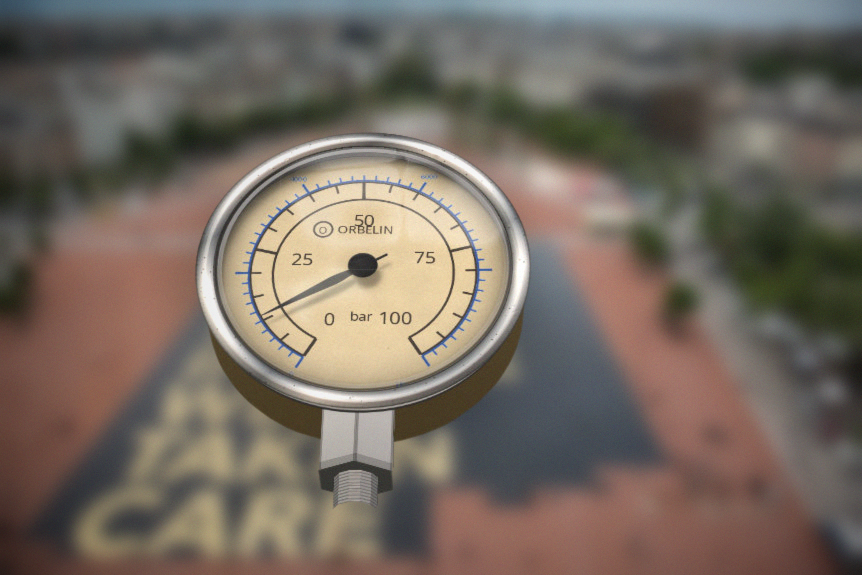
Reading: 10 bar
